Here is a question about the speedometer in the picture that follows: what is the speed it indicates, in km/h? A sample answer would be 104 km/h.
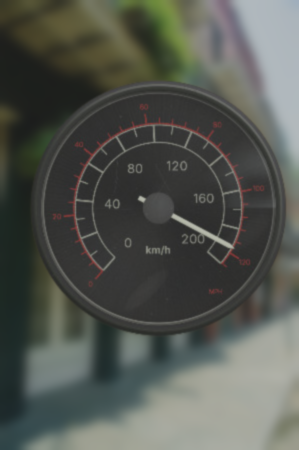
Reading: 190 km/h
